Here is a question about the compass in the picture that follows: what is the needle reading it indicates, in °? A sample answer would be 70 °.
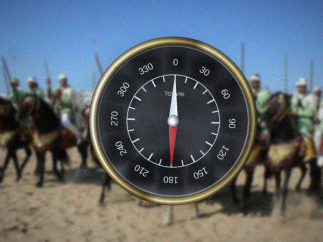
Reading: 180 °
